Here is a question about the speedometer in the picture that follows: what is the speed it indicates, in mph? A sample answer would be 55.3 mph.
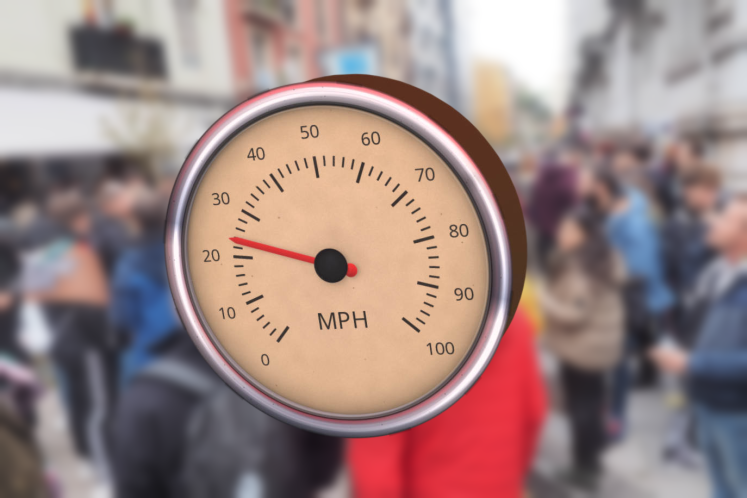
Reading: 24 mph
